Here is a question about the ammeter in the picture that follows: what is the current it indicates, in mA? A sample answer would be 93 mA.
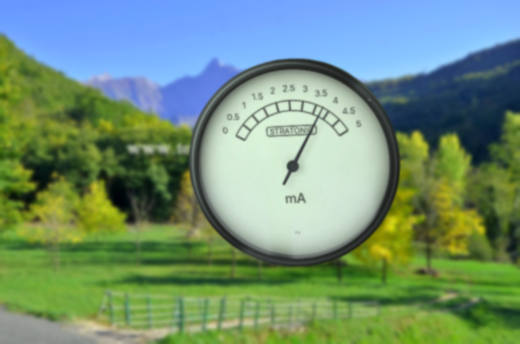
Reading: 3.75 mA
